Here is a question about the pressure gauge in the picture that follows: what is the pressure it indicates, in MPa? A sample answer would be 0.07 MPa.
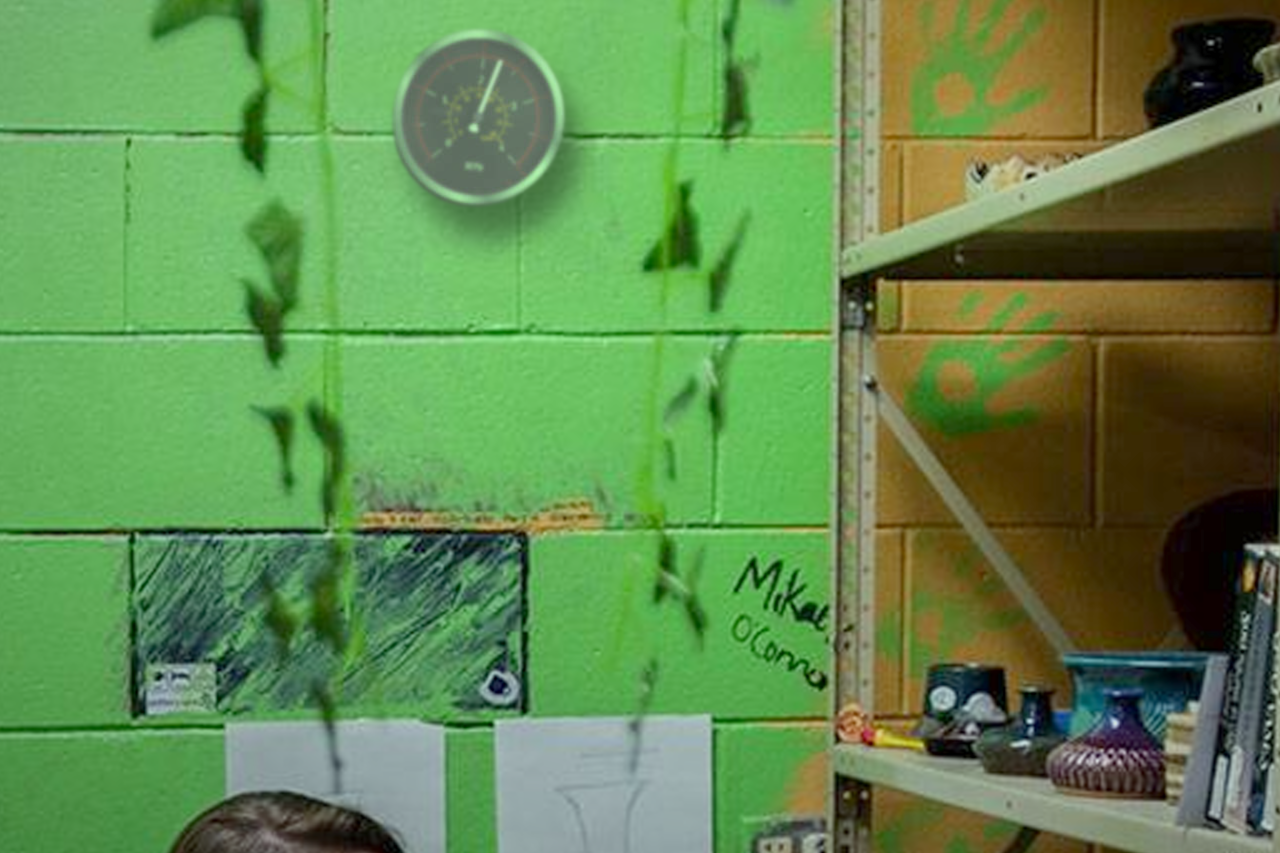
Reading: 2.25 MPa
